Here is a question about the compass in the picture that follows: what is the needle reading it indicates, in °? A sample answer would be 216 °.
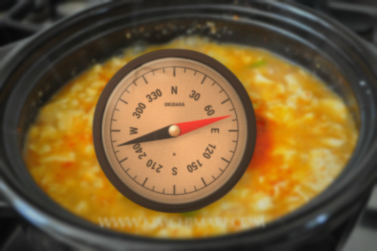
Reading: 75 °
